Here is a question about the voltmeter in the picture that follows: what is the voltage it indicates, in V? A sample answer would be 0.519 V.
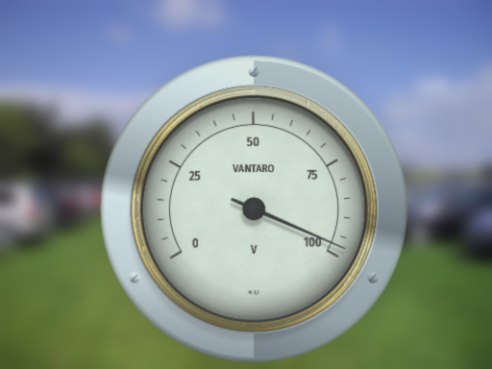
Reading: 97.5 V
